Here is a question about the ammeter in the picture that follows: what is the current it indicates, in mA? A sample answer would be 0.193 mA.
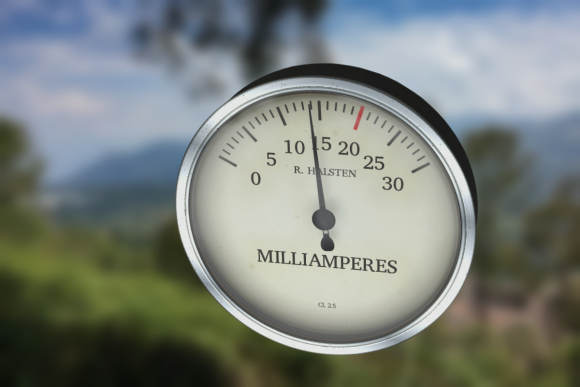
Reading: 14 mA
